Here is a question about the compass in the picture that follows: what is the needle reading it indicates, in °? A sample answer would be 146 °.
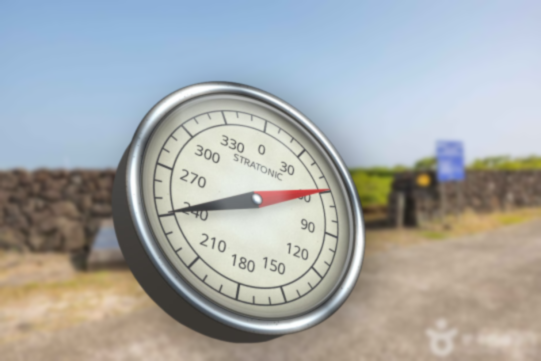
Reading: 60 °
